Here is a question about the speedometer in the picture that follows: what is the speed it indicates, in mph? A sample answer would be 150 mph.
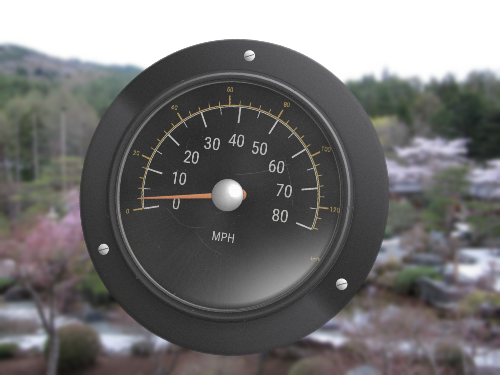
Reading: 2.5 mph
